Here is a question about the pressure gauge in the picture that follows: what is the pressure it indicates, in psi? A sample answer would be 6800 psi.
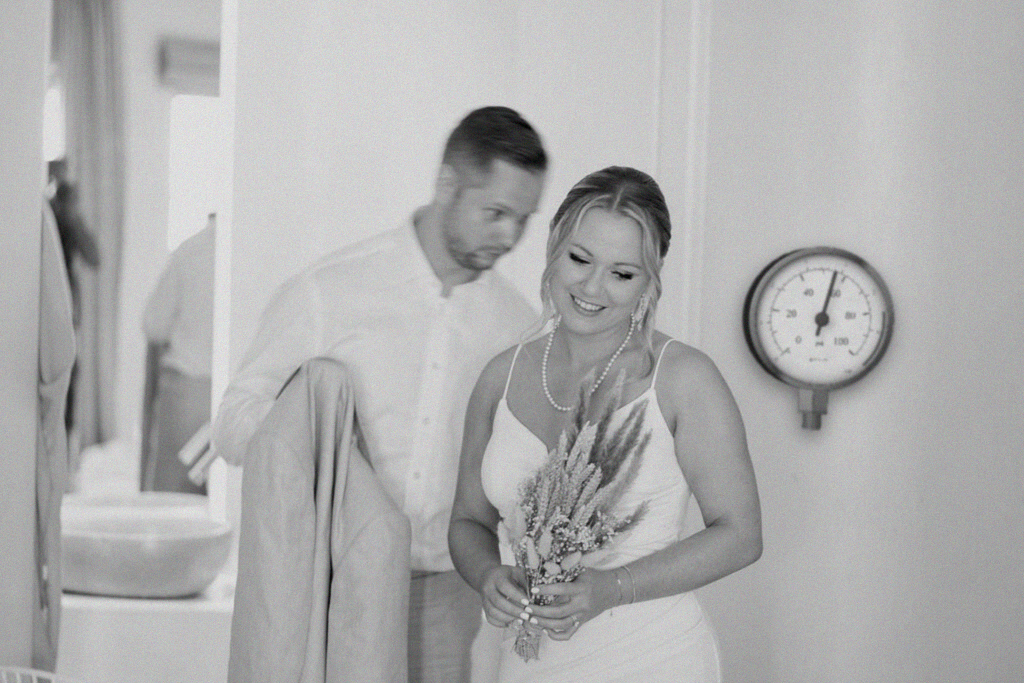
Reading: 55 psi
